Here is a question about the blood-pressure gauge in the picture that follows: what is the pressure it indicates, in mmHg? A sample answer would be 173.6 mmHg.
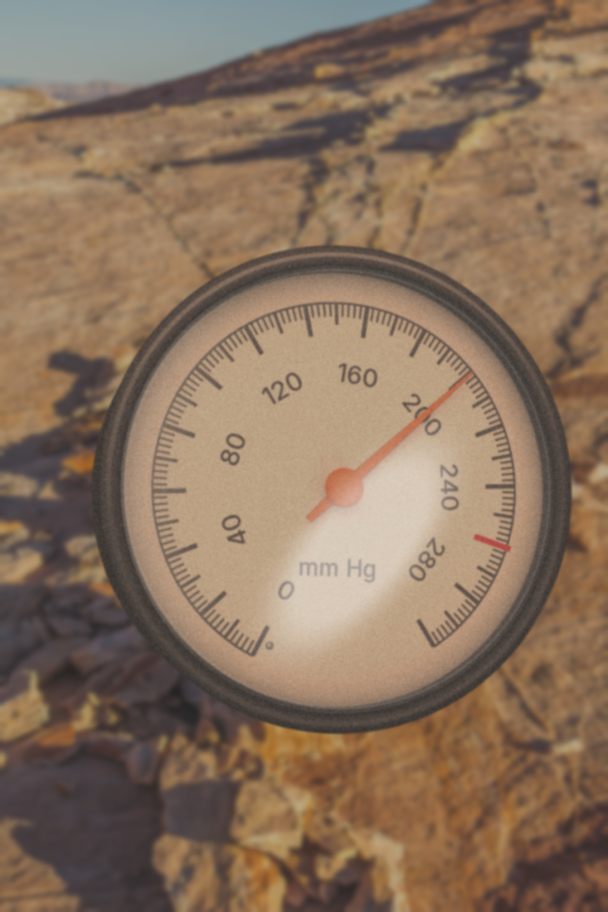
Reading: 200 mmHg
